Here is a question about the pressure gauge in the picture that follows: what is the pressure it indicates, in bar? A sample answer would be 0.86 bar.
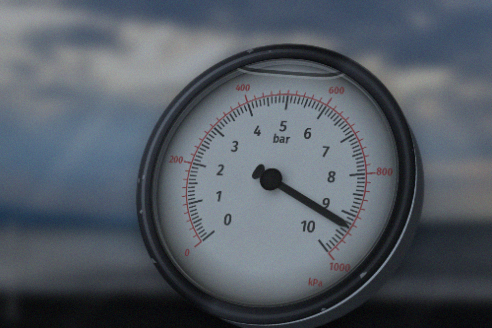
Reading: 9.3 bar
